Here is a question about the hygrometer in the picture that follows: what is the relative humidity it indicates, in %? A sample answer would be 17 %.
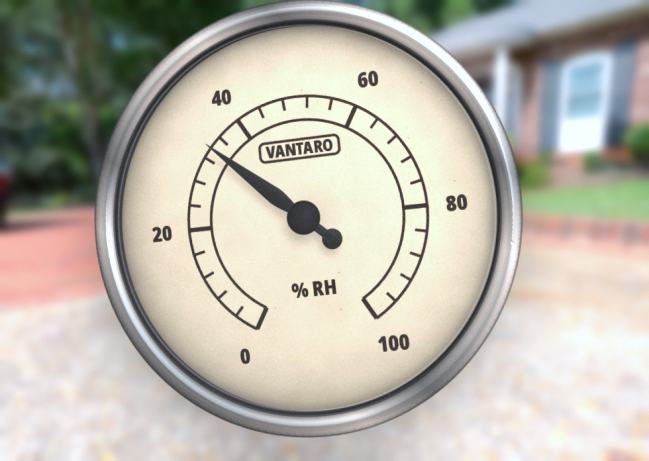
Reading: 34 %
